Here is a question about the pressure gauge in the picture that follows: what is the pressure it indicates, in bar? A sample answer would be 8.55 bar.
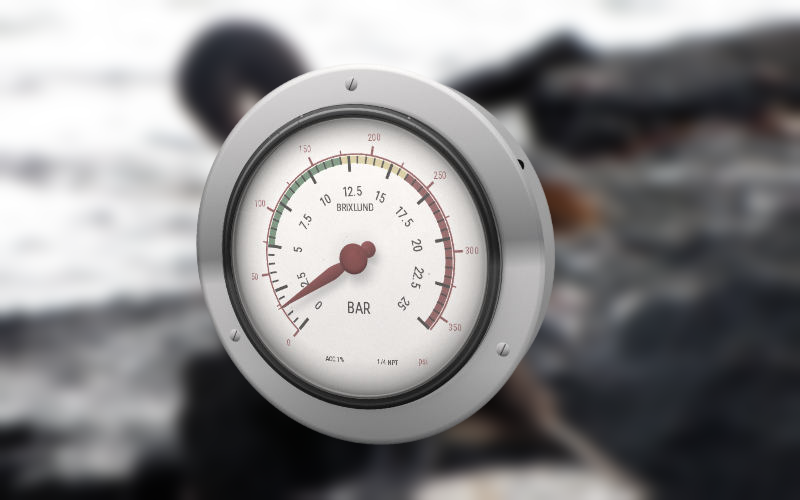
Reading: 1.5 bar
